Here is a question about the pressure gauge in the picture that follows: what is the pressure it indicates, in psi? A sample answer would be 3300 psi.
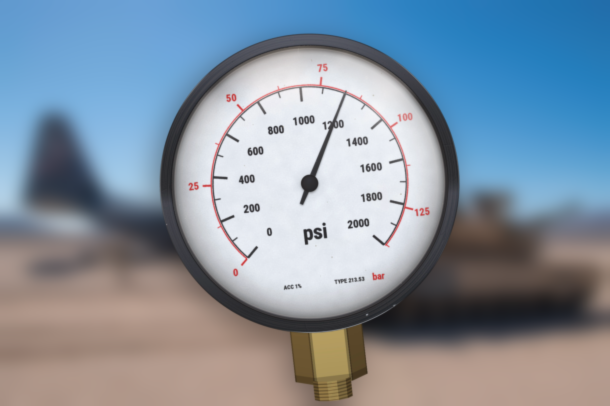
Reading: 1200 psi
